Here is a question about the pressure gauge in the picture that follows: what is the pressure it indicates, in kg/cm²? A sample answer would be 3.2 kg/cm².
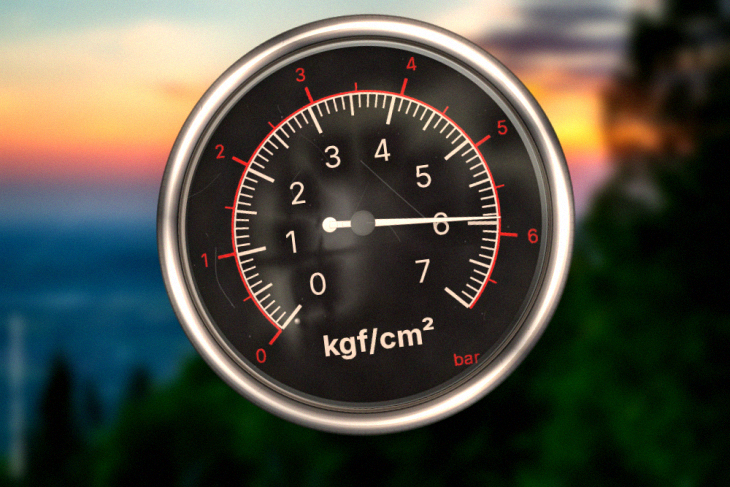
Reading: 5.95 kg/cm²
